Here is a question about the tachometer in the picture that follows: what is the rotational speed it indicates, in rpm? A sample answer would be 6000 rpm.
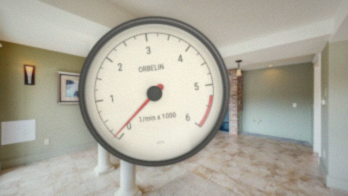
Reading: 125 rpm
